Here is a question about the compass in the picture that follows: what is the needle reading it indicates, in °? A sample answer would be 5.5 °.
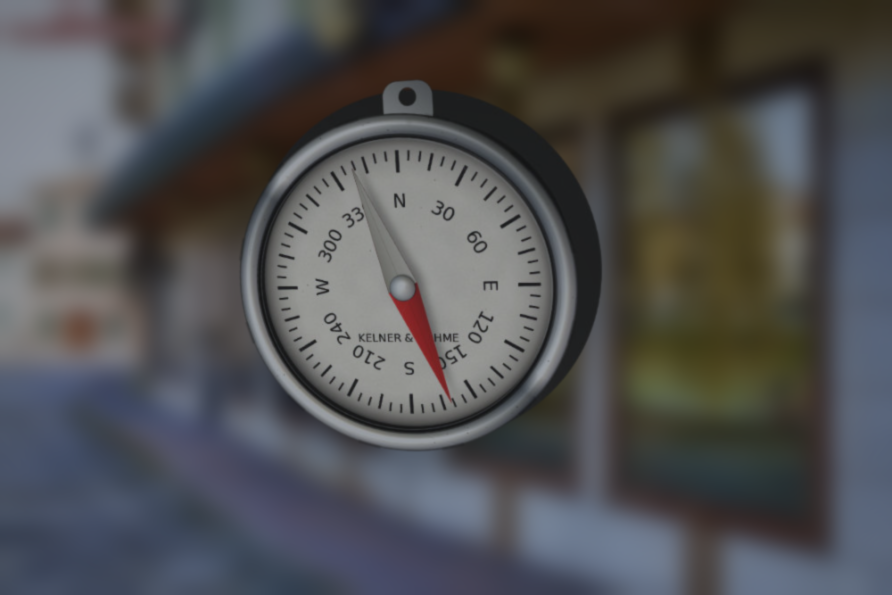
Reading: 160 °
